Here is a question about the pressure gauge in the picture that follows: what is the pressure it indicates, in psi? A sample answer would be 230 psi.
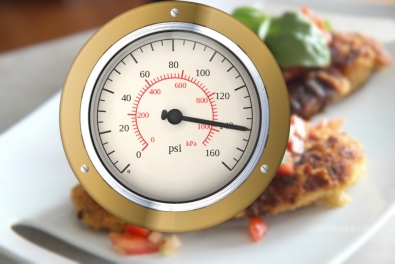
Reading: 140 psi
